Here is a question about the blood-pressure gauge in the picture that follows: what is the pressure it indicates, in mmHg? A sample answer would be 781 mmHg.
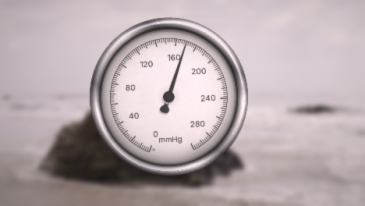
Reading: 170 mmHg
